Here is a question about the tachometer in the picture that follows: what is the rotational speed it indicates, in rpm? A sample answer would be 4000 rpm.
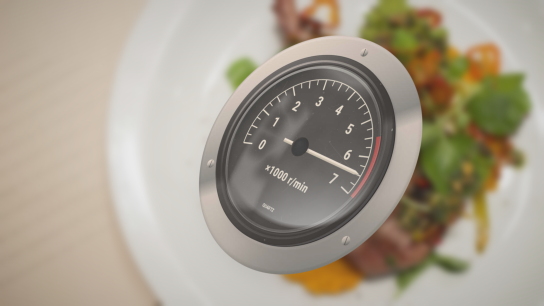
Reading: 6500 rpm
